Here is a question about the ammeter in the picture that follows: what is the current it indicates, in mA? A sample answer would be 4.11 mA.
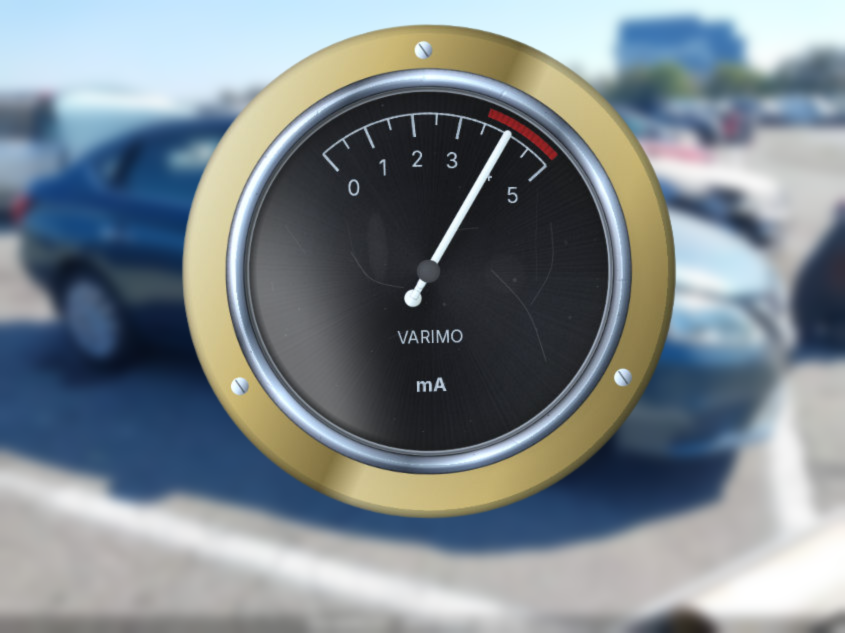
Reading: 4 mA
